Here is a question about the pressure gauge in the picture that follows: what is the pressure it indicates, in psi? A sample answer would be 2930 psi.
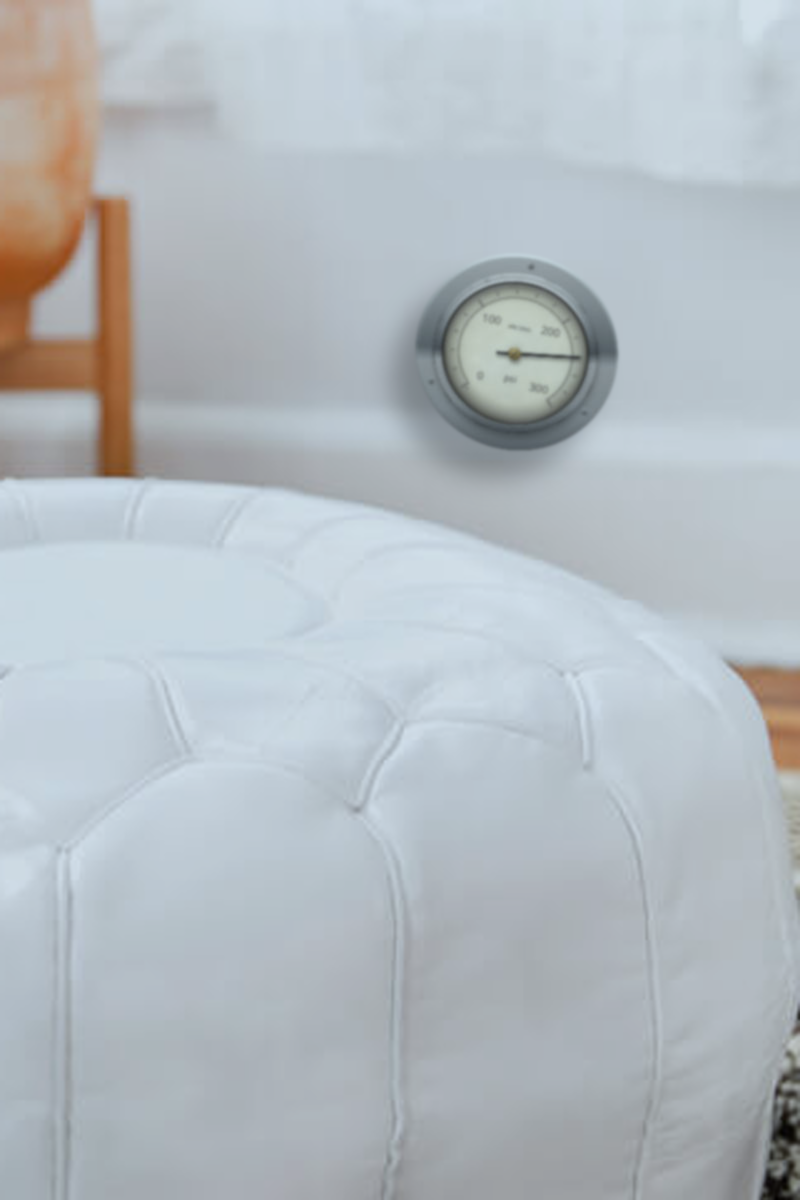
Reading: 240 psi
